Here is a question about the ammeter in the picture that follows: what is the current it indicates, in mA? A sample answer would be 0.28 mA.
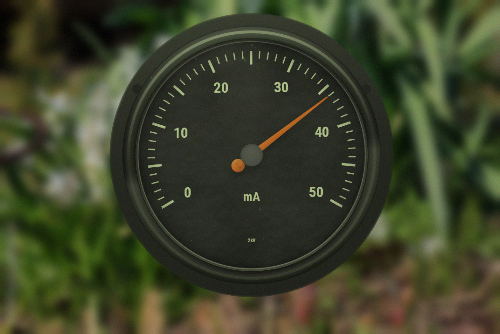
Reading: 36 mA
